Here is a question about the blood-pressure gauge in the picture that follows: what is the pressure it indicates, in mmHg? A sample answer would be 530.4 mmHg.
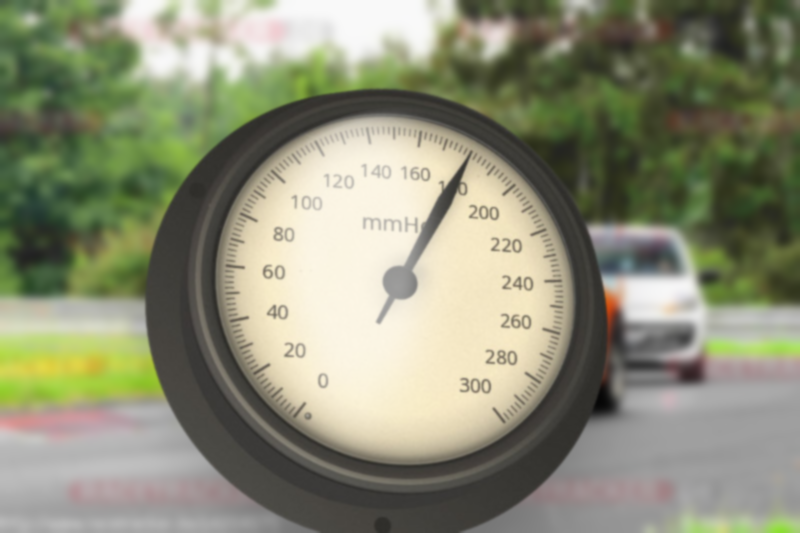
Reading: 180 mmHg
